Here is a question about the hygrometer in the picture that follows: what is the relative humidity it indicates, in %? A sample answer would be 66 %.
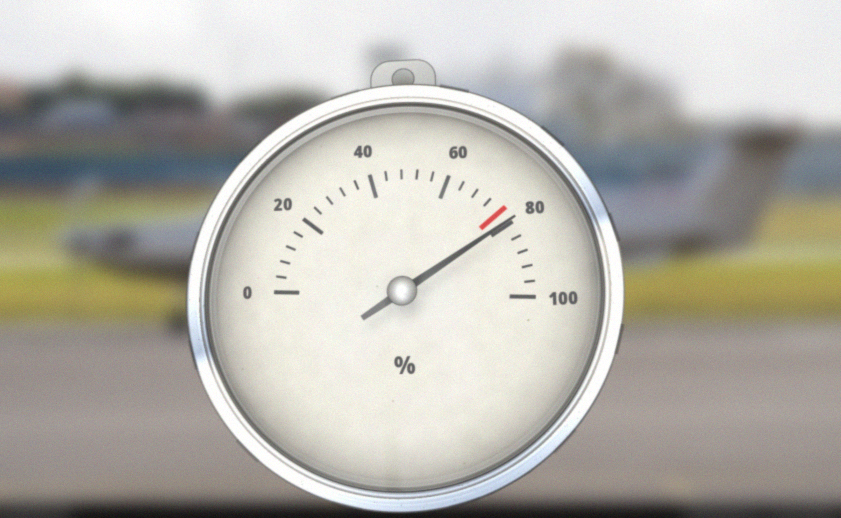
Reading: 80 %
